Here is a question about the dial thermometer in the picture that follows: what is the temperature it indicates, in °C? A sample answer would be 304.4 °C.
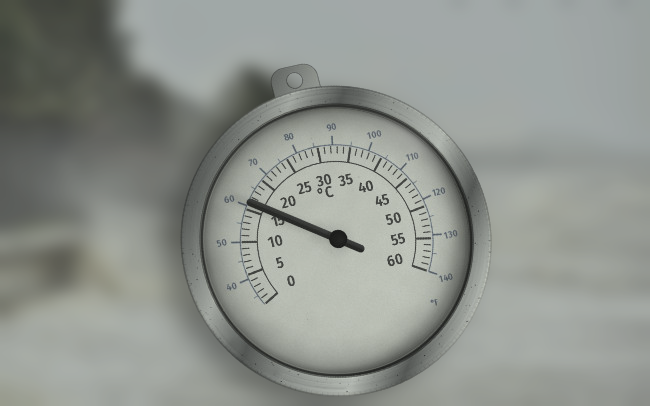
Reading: 16 °C
